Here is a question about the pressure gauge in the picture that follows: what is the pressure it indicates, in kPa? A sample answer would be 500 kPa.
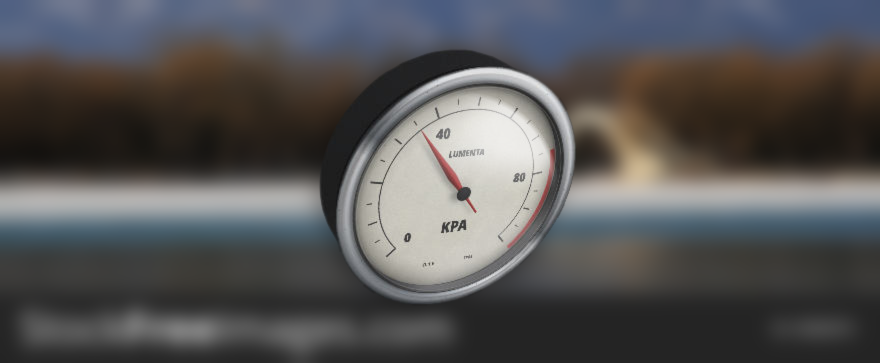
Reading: 35 kPa
